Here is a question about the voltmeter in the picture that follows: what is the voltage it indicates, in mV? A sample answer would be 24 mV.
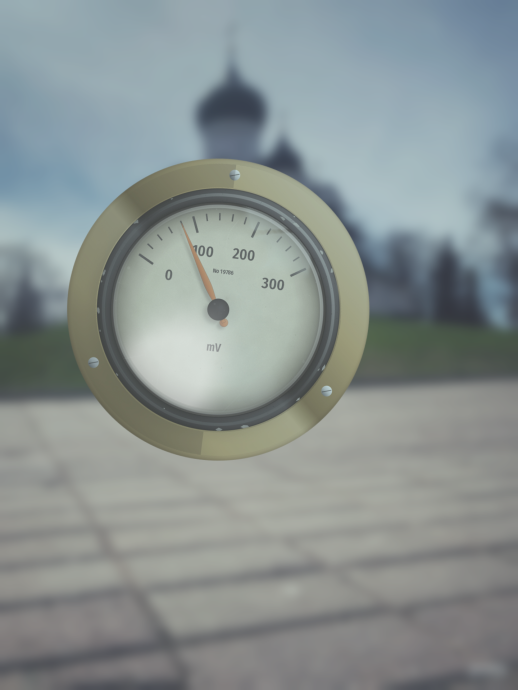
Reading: 80 mV
